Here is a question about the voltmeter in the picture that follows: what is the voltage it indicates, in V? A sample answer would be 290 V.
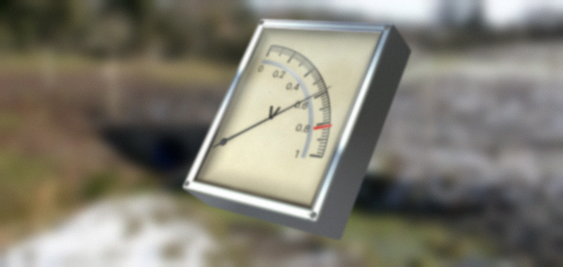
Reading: 0.6 V
